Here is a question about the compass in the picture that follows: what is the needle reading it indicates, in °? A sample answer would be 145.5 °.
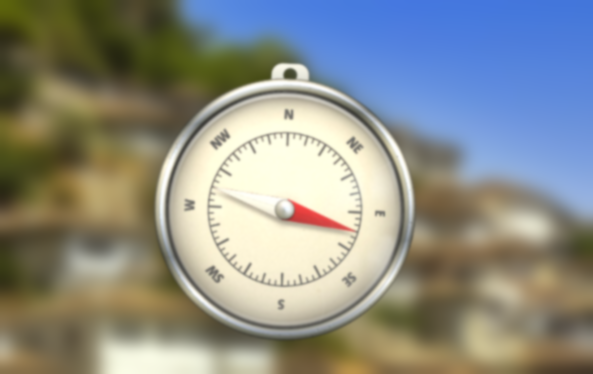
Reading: 105 °
